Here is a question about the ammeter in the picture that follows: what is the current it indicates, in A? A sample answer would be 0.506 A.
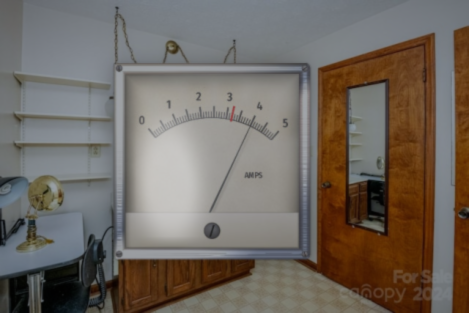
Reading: 4 A
